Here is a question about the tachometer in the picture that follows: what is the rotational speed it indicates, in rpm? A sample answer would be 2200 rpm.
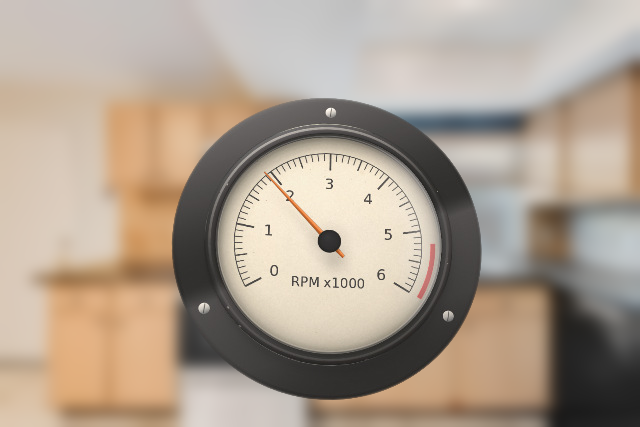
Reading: 1900 rpm
